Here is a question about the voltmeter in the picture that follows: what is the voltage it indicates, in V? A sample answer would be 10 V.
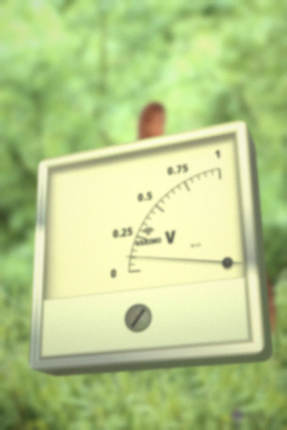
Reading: 0.1 V
